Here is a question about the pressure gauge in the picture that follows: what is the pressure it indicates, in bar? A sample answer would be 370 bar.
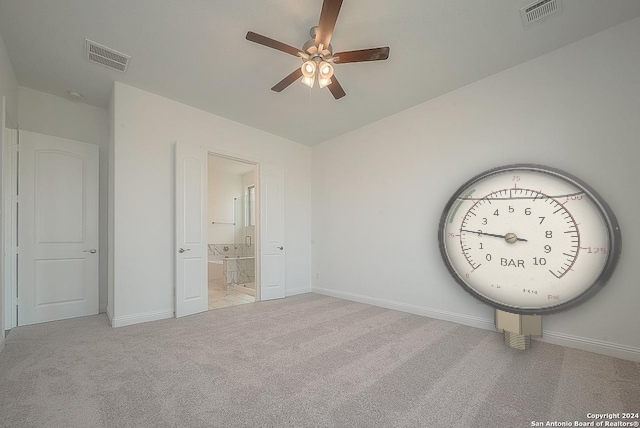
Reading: 2 bar
